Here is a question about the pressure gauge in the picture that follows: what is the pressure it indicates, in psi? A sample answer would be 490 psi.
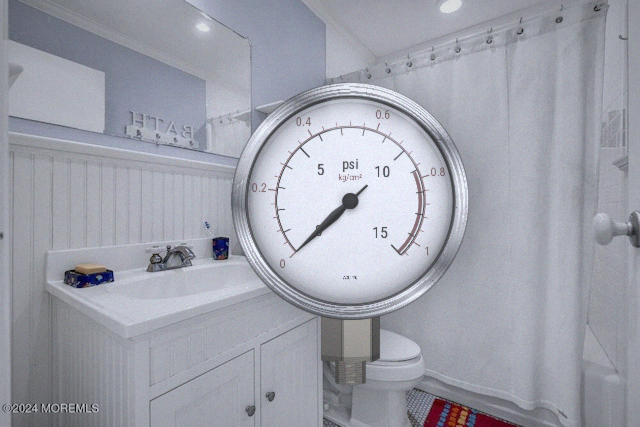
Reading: 0 psi
